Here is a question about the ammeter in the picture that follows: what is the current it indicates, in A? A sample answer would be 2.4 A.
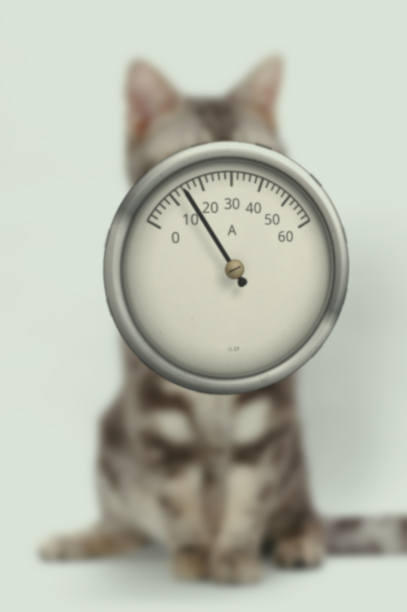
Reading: 14 A
